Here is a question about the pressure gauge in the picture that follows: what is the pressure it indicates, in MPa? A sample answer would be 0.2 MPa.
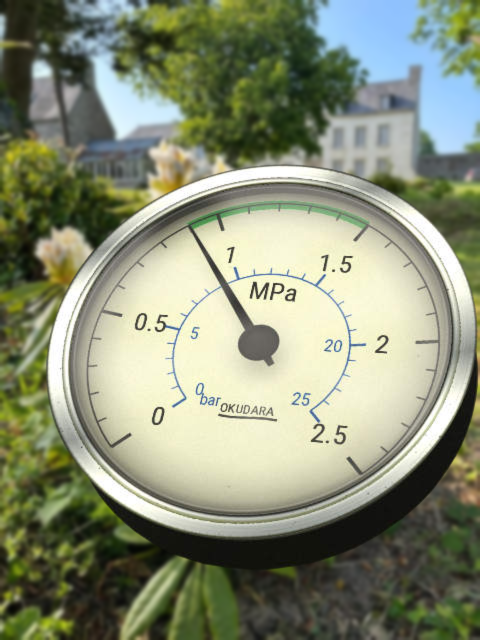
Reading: 0.9 MPa
